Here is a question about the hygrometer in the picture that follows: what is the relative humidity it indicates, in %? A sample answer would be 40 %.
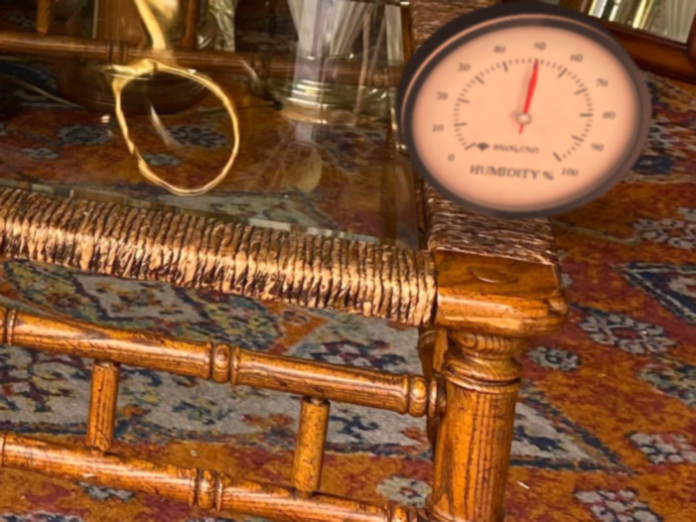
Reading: 50 %
